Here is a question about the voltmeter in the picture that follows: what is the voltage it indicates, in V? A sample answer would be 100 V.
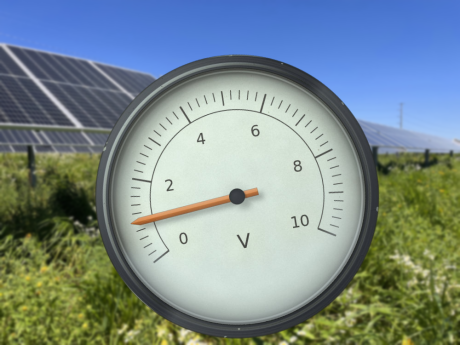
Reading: 1 V
